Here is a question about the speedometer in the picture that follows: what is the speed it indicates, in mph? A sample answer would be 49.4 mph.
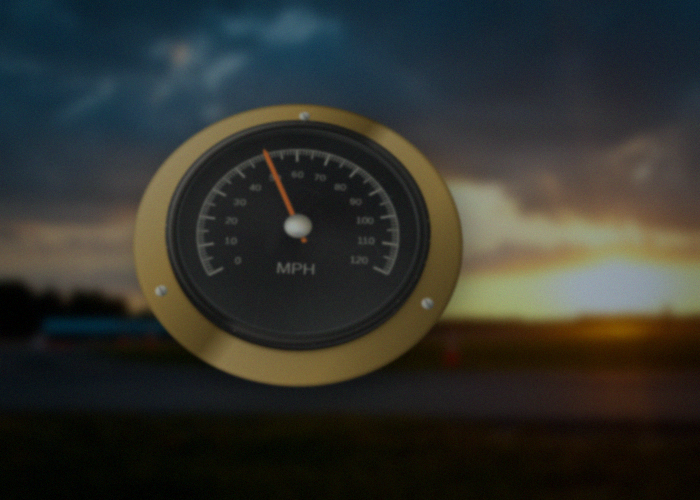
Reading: 50 mph
